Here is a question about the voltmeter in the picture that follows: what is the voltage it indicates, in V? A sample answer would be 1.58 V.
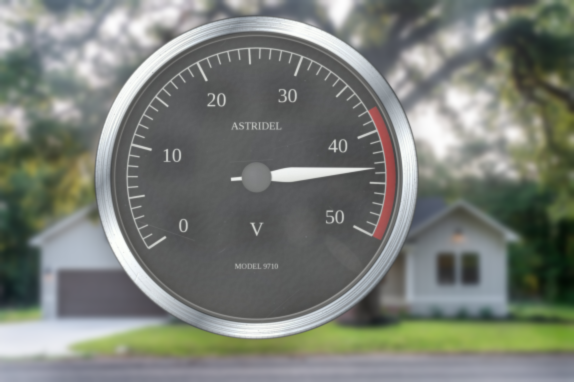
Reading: 43.5 V
